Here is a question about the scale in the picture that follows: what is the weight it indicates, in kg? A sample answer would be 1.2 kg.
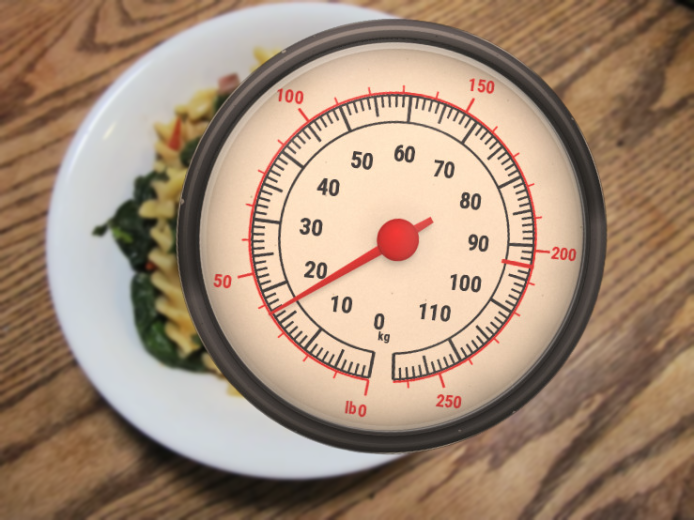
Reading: 17 kg
